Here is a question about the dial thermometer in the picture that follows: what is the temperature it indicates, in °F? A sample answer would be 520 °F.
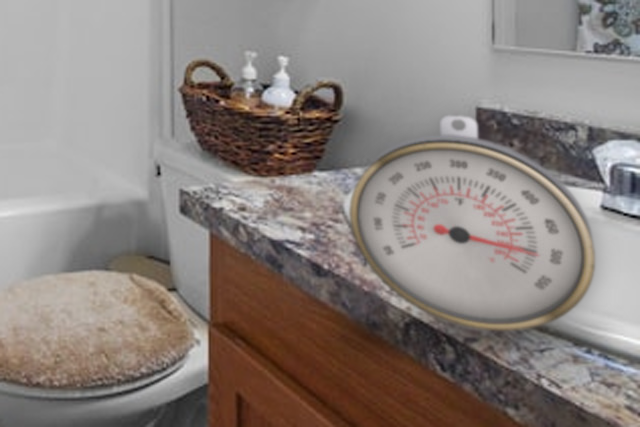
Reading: 500 °F
